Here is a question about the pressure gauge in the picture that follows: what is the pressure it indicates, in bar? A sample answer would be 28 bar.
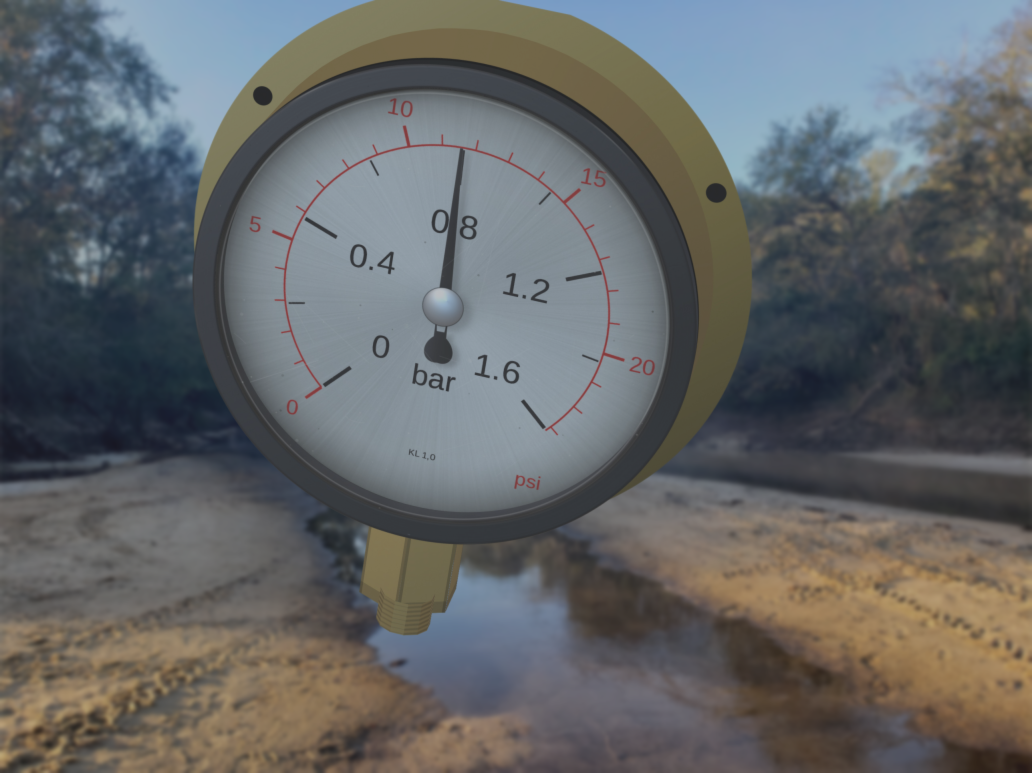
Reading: 0.8 bar
